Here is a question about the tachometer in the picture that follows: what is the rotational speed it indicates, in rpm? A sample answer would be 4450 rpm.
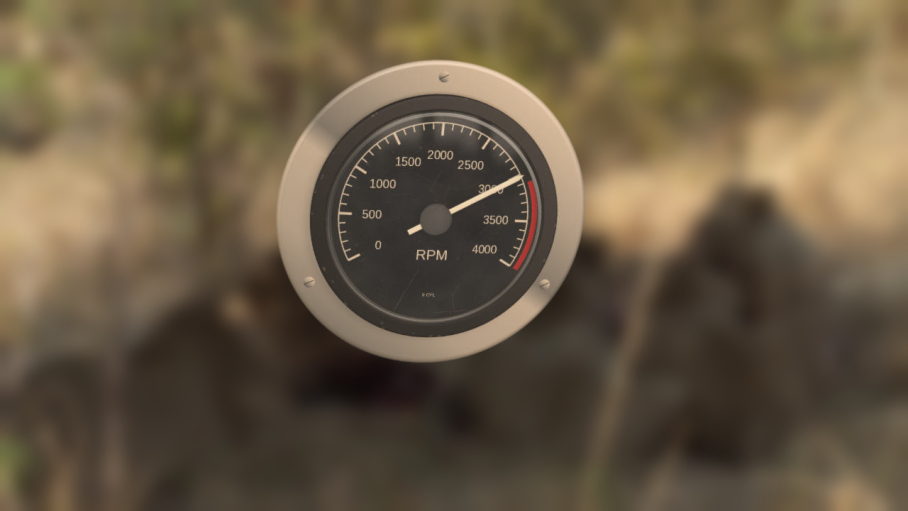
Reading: 3000 rpm
